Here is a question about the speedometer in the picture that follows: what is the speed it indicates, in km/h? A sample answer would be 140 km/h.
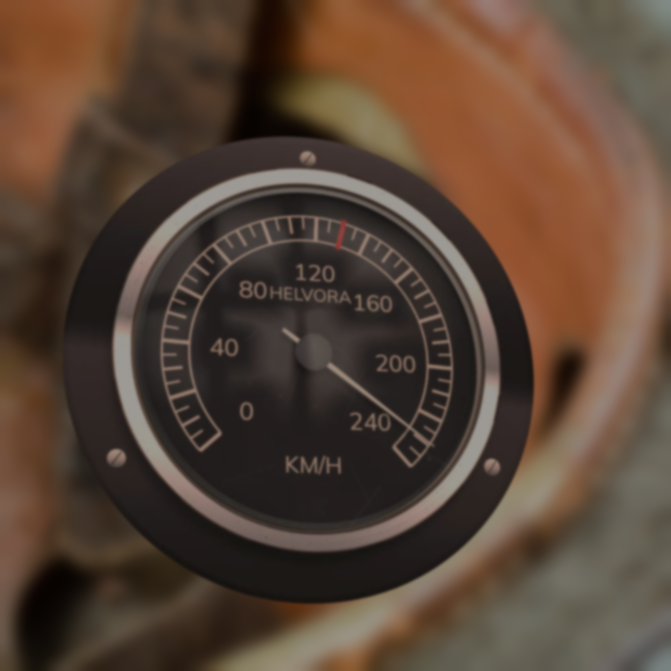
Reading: 230 km/h
